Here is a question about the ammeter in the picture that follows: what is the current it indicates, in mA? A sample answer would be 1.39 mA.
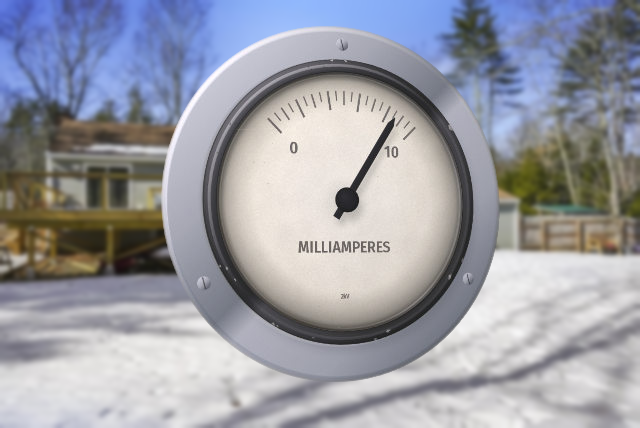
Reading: 8.5 mA
